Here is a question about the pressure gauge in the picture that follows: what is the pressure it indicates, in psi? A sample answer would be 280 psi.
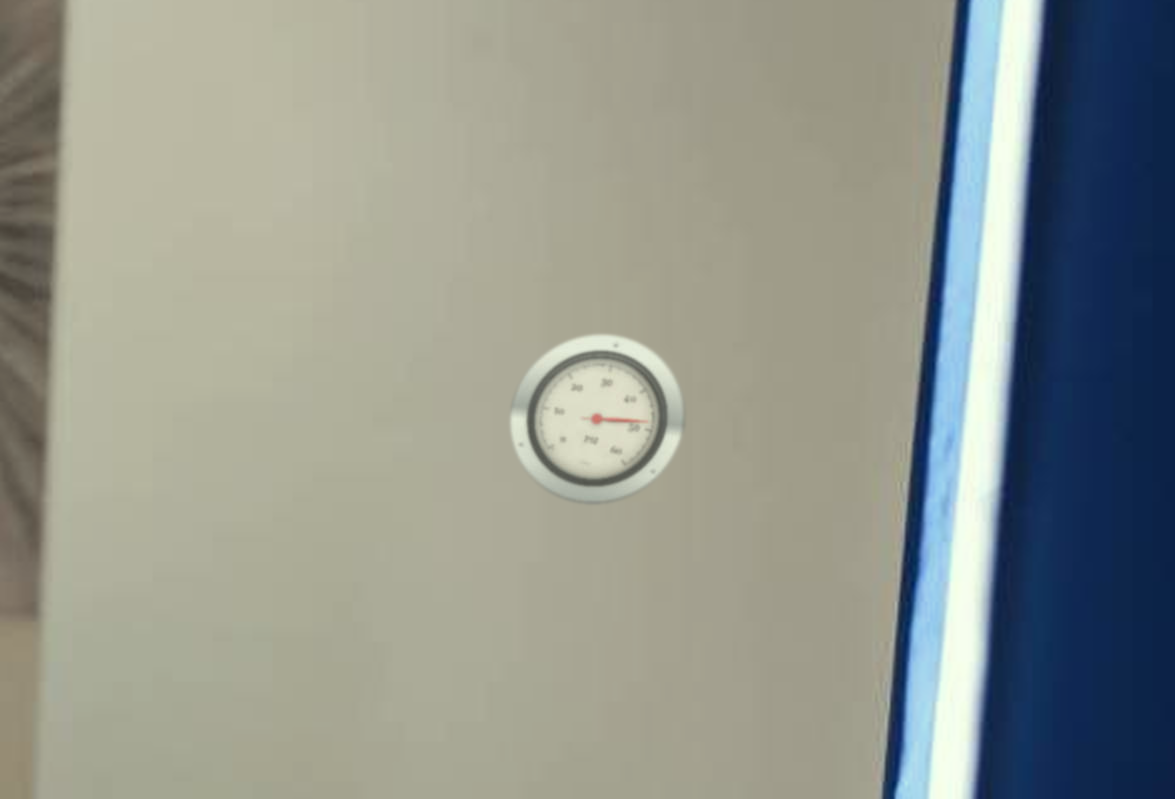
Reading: 48 psi
